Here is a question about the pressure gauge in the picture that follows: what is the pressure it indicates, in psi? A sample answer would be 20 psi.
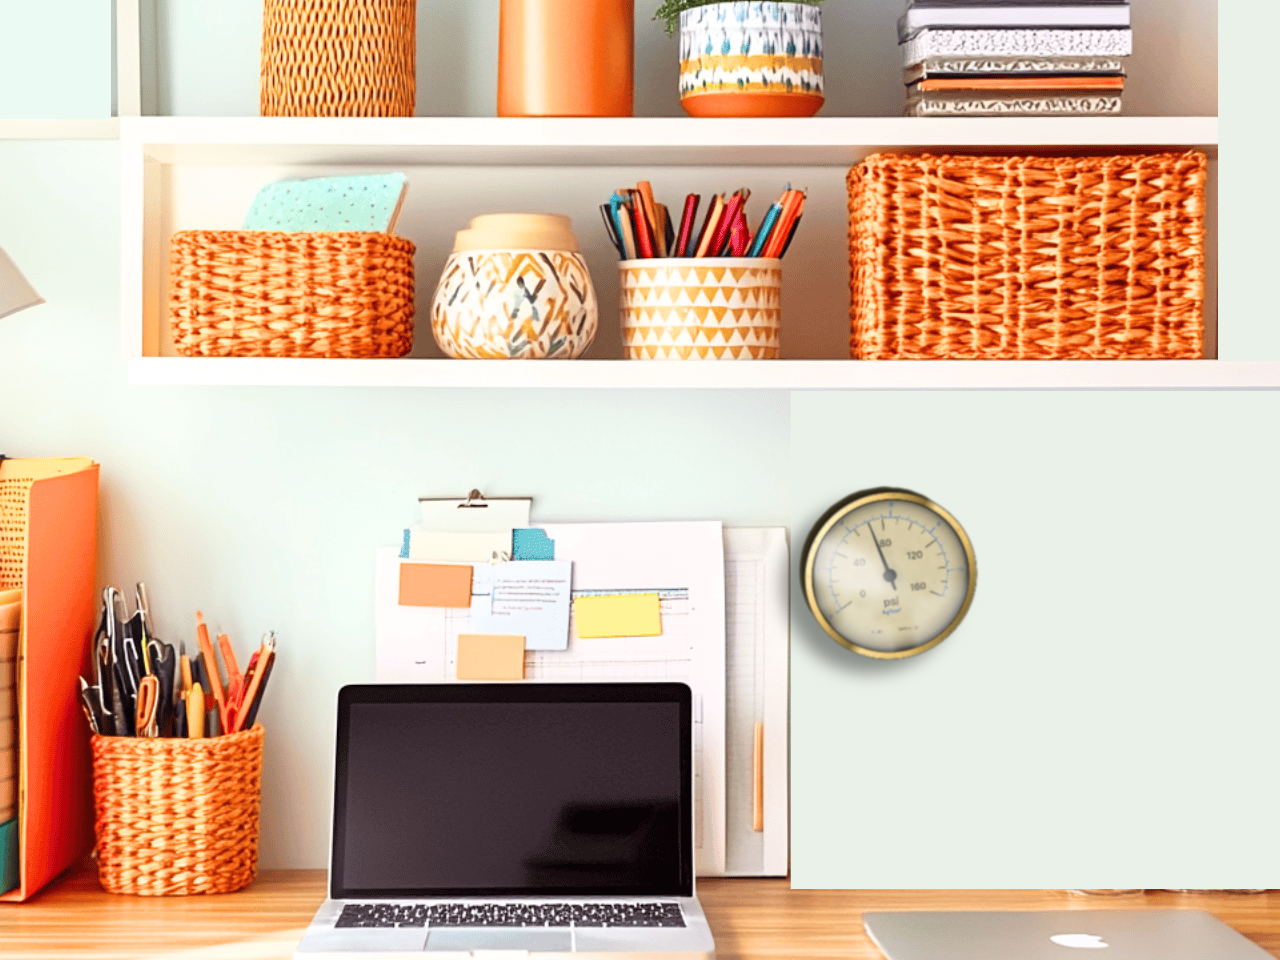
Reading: 70 psi
